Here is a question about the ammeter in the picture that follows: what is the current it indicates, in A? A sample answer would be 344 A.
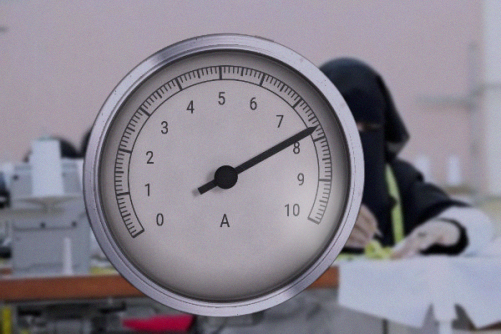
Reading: 7.7 A
